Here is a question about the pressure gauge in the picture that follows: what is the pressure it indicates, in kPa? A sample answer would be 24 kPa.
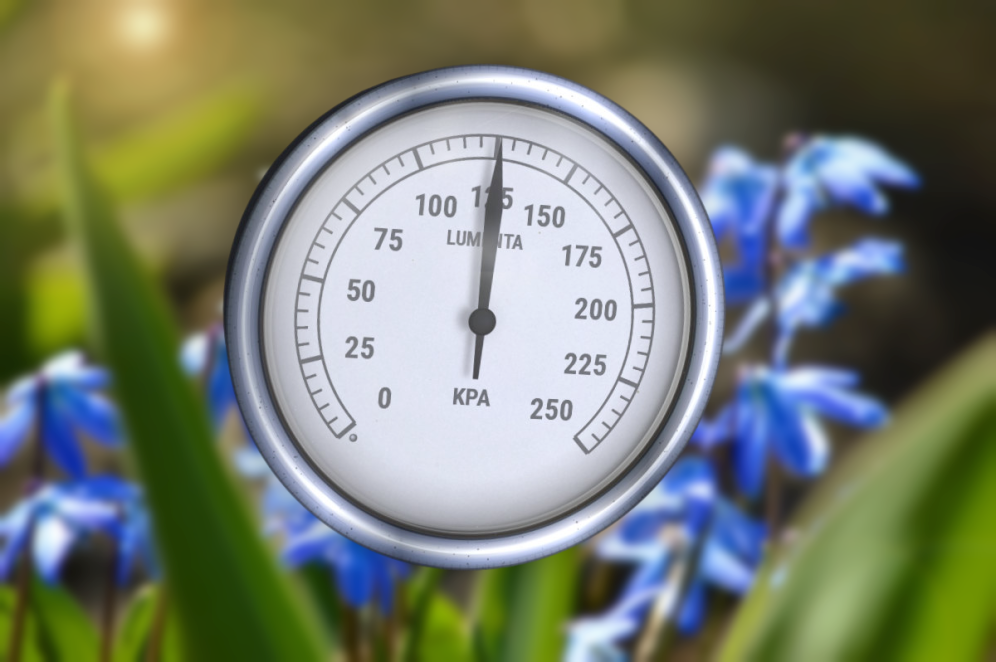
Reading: 125 kPa
